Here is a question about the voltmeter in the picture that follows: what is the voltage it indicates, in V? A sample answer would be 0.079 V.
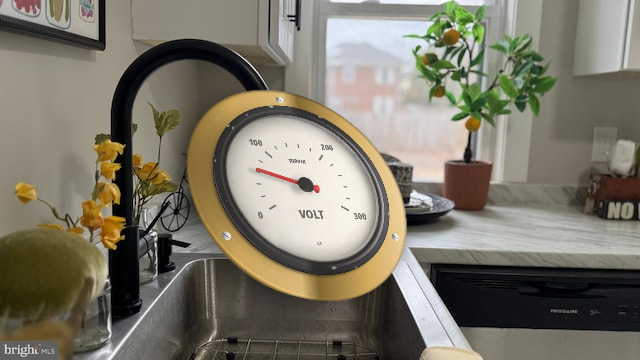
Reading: 60 V
